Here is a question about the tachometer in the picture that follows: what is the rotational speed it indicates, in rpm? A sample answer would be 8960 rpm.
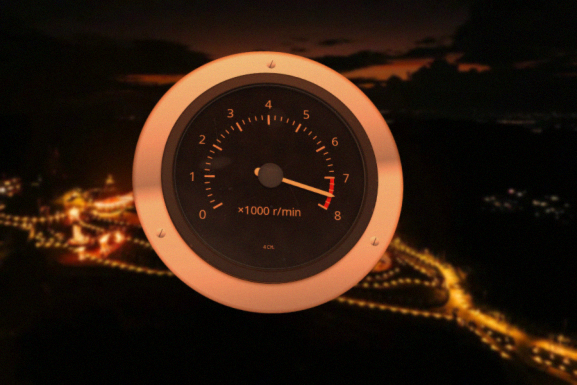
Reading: 7600 rpm
